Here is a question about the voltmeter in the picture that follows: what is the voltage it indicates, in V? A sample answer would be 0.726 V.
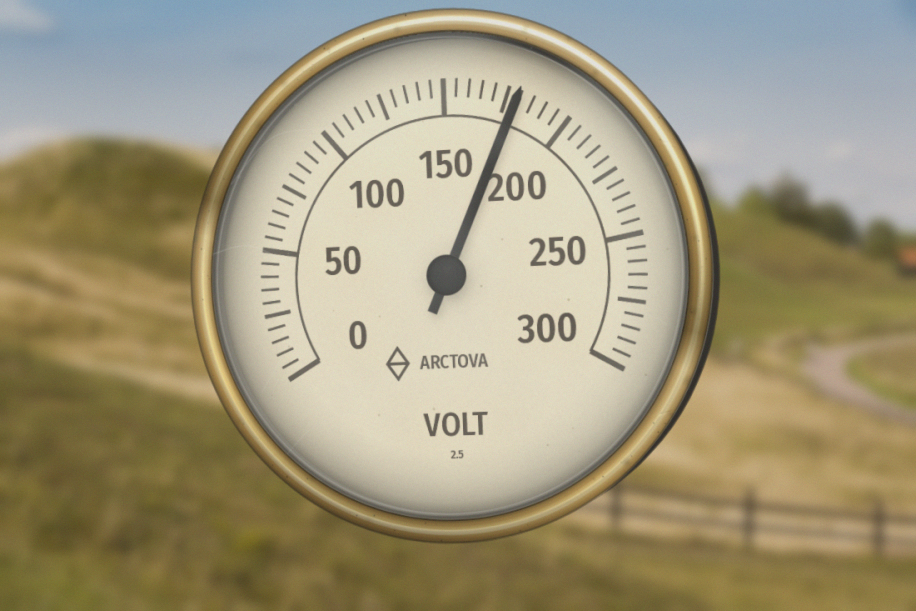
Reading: 180 V
